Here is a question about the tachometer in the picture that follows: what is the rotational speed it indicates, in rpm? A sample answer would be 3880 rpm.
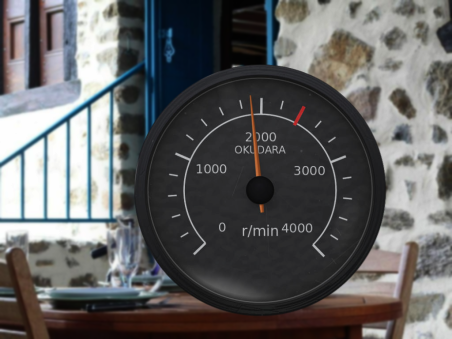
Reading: 1900 rpm
